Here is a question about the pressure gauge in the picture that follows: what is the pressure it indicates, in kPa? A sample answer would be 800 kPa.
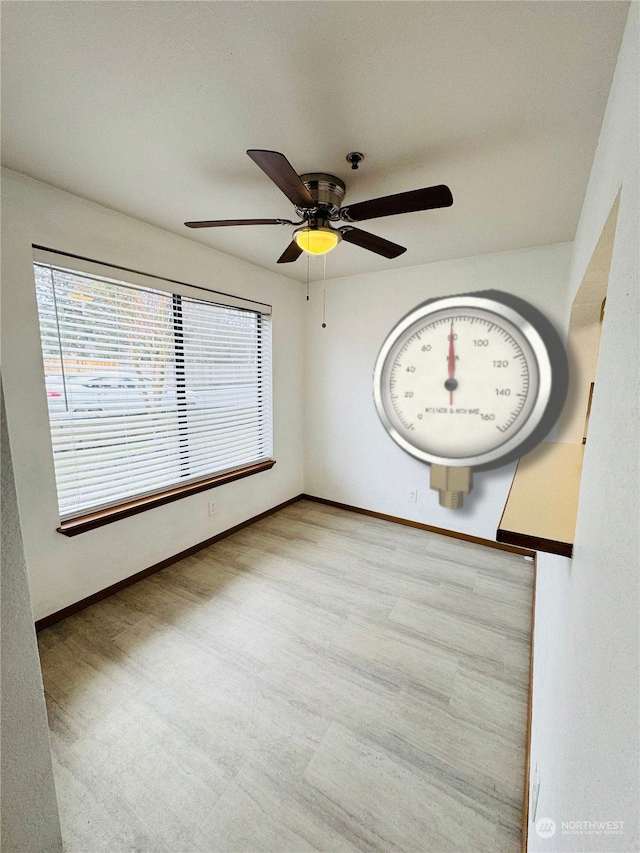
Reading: 80 kPa
